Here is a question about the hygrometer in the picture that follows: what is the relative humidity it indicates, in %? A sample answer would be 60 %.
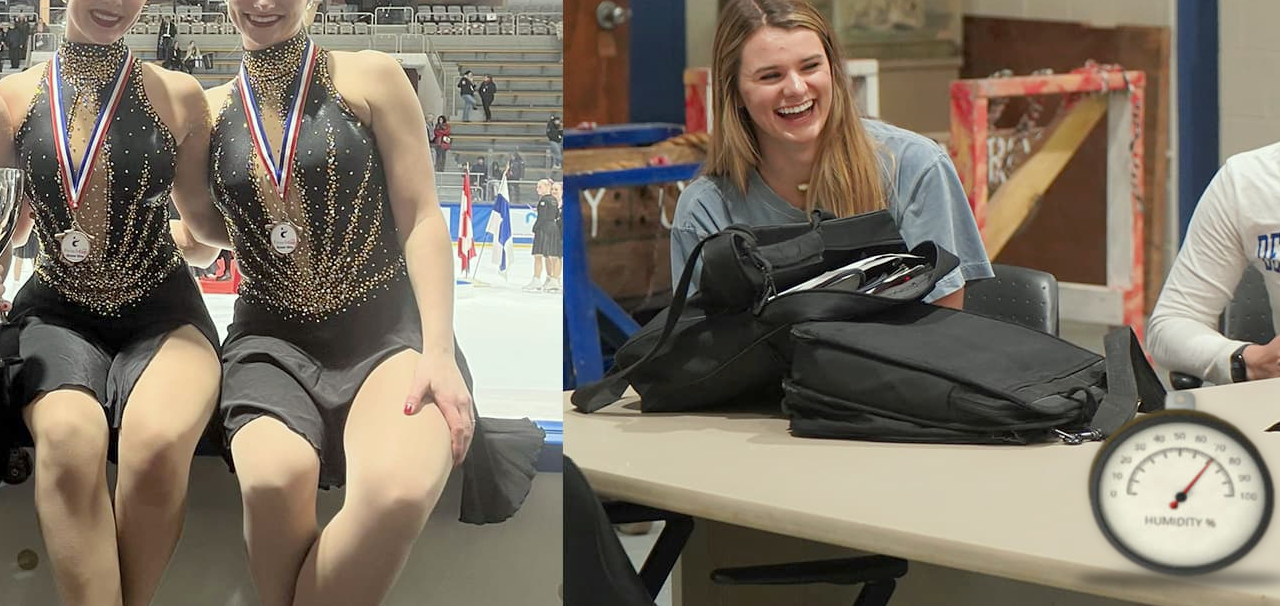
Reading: 70 %
